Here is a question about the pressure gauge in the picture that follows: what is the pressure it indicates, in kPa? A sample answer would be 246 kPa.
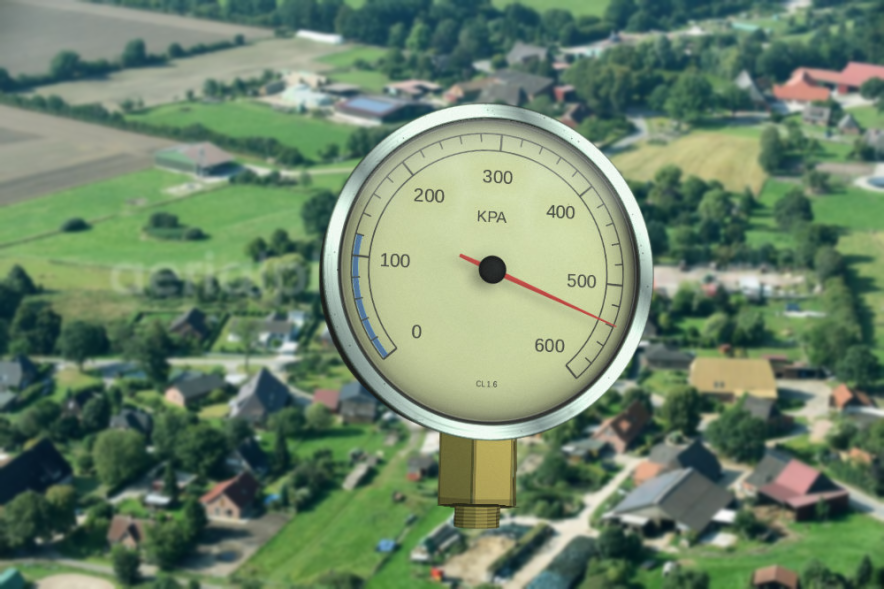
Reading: 540 kPa
